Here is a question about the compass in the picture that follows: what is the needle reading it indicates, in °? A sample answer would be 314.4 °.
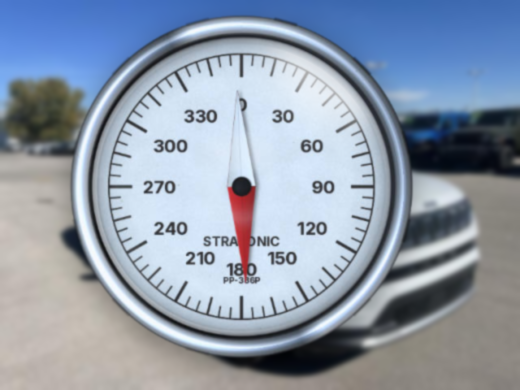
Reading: 177.5 °
